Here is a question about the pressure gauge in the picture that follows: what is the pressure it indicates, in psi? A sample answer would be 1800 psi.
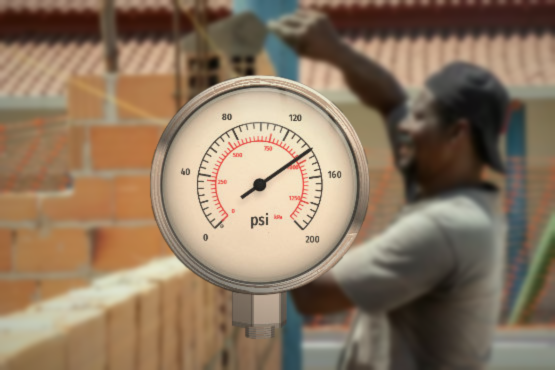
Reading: 140 psi
